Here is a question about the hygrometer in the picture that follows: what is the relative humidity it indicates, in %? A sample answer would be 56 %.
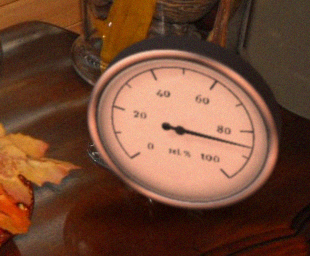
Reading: 85 %
